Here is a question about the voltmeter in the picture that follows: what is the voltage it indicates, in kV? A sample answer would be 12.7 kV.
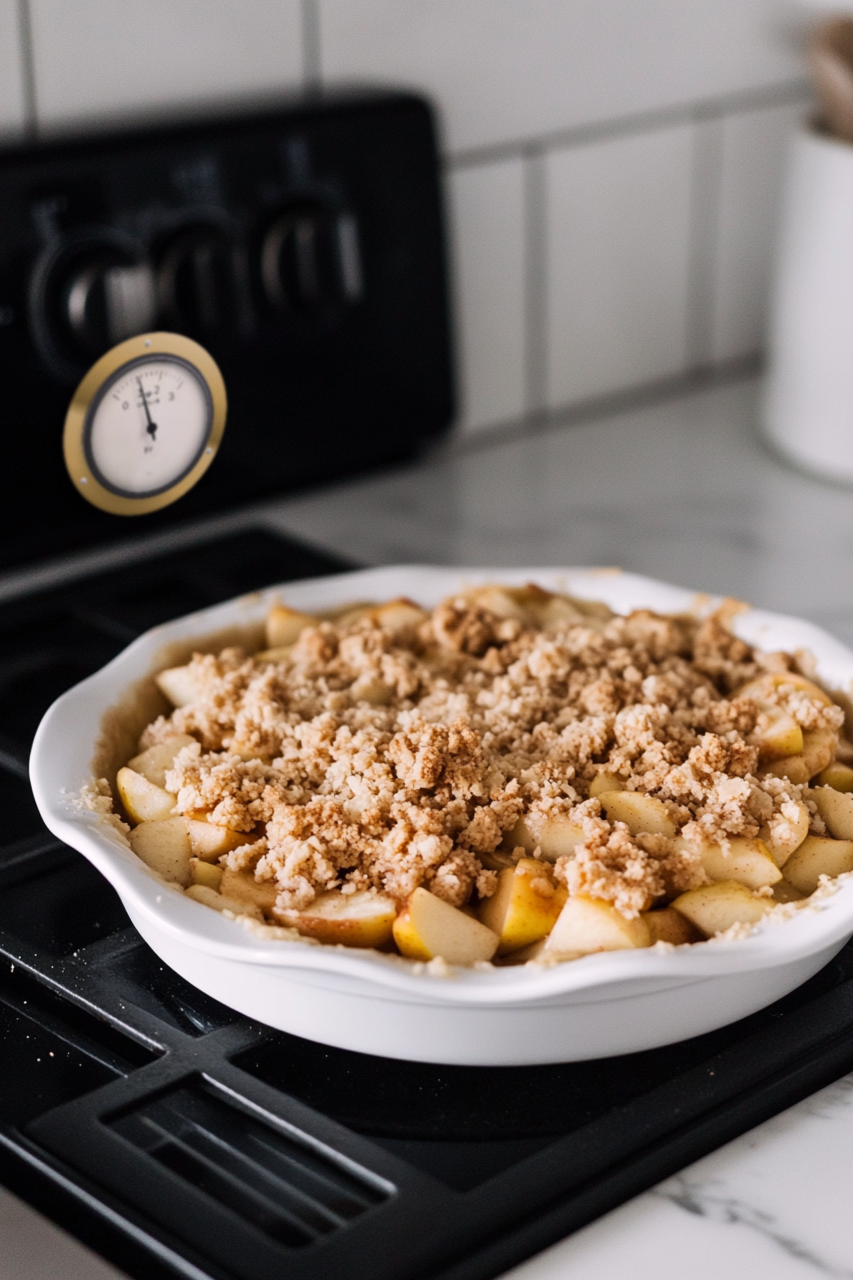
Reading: 1 kV
